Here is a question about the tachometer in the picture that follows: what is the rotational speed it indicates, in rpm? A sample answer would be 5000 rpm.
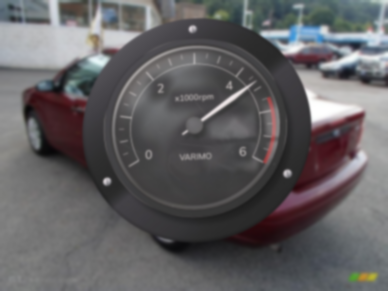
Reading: 4375 rpm
